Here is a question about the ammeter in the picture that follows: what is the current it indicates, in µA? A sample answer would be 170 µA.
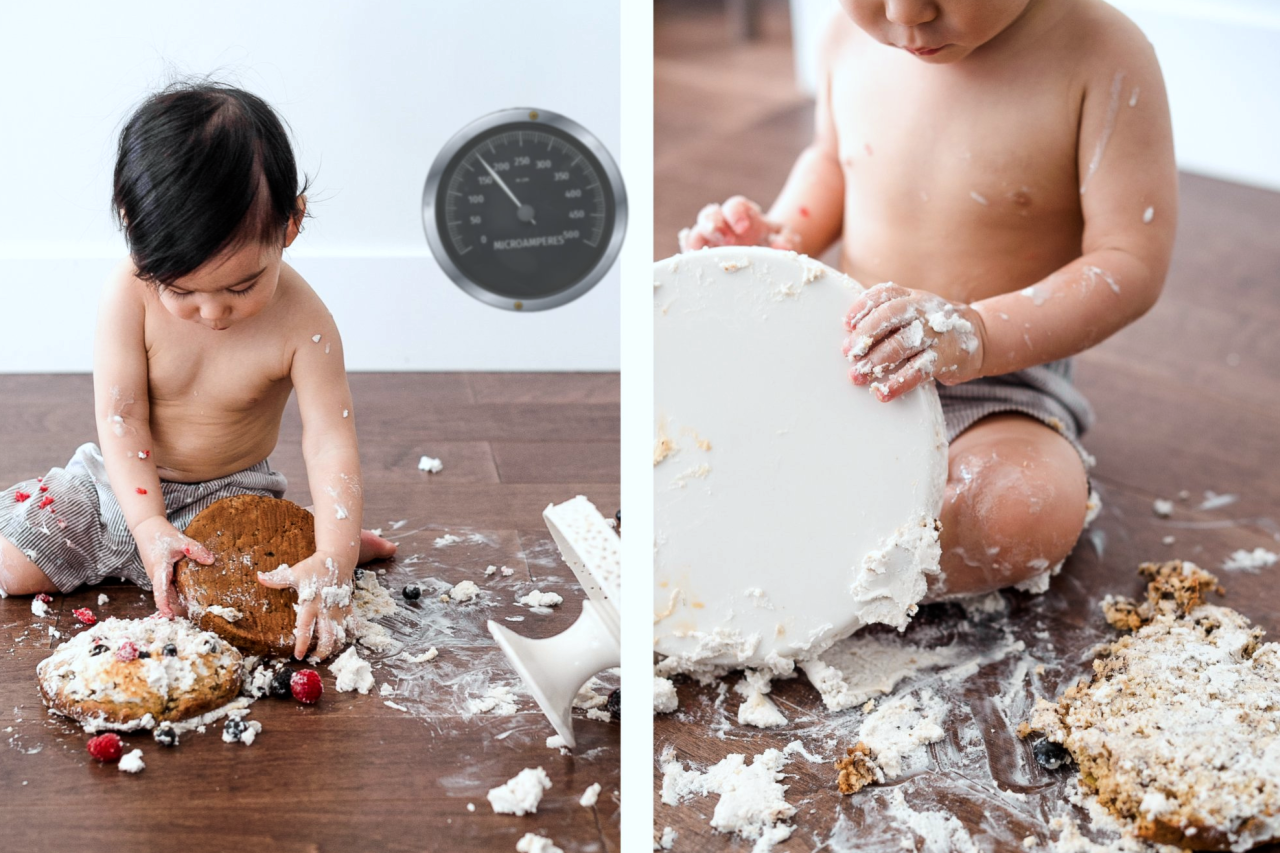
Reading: 175 µA
